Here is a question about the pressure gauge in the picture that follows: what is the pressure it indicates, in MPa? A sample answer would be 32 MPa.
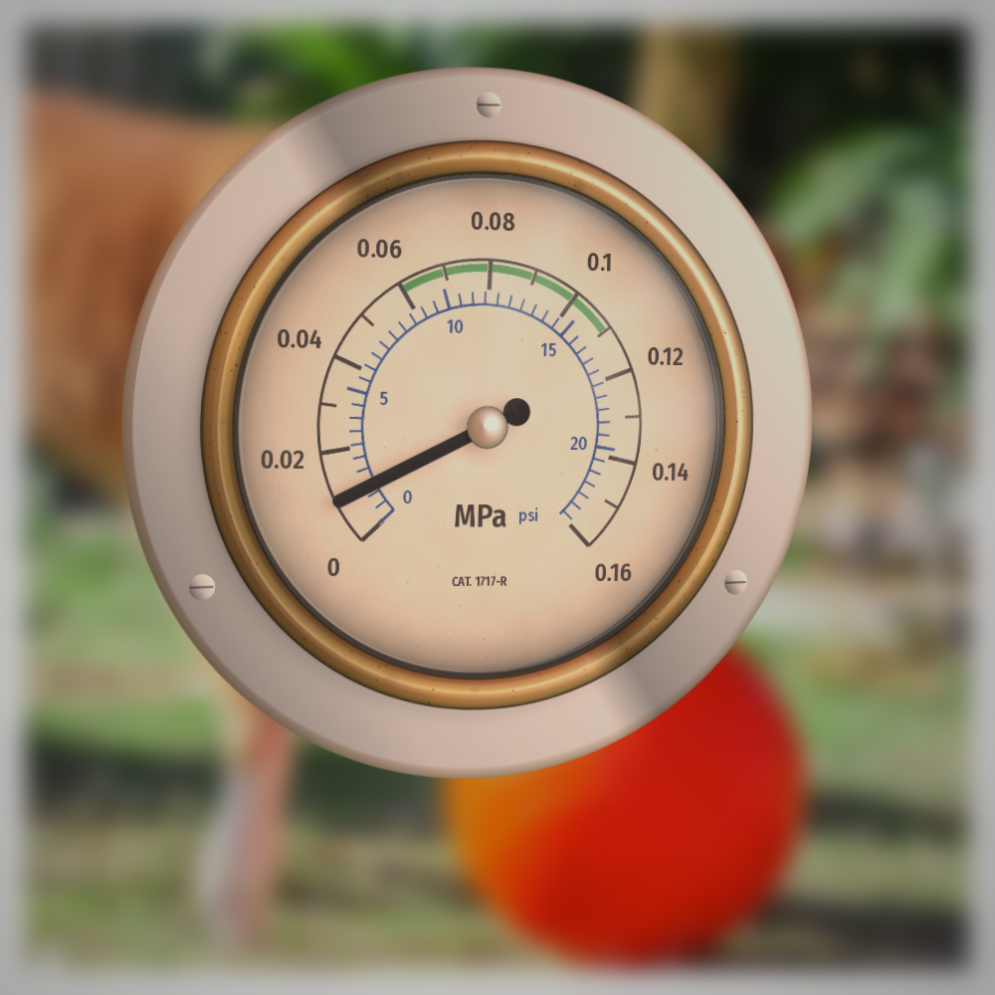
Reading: 0.01 MPa
